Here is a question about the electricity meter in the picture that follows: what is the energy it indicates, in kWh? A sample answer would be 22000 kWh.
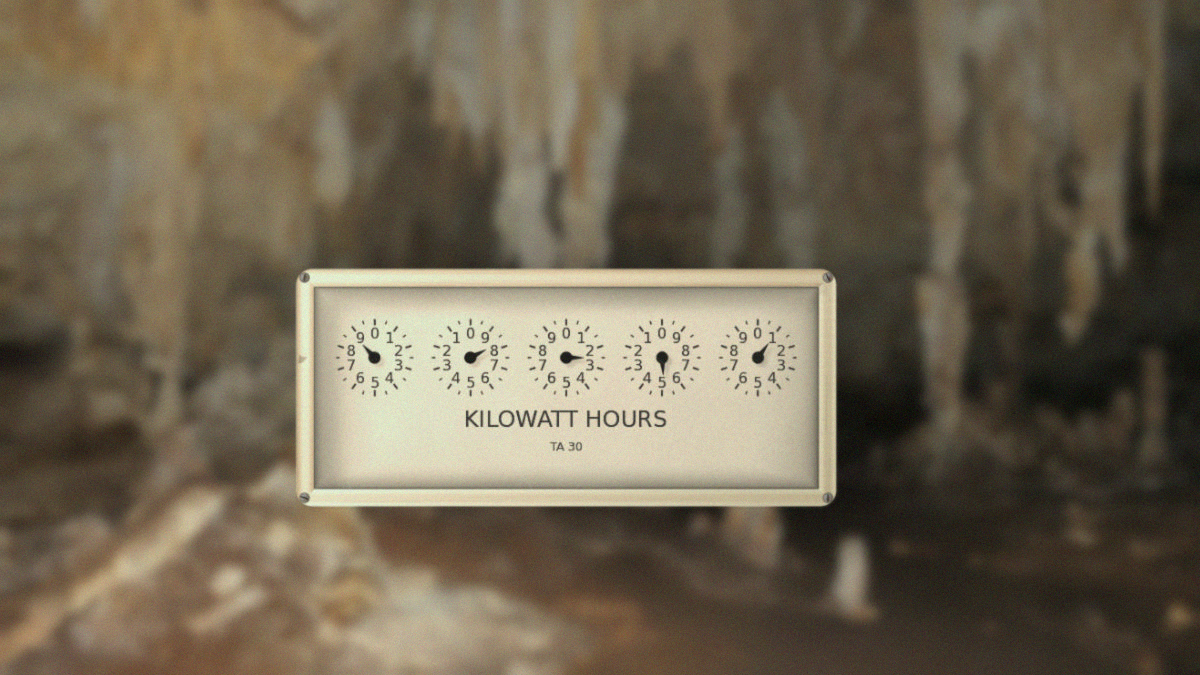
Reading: 88251 kWh
